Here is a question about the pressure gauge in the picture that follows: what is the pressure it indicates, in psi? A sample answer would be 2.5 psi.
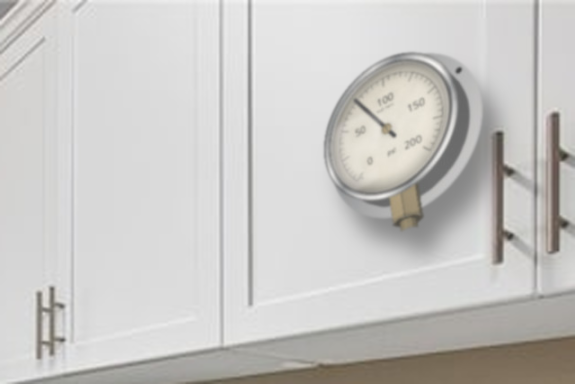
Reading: 75 psi
